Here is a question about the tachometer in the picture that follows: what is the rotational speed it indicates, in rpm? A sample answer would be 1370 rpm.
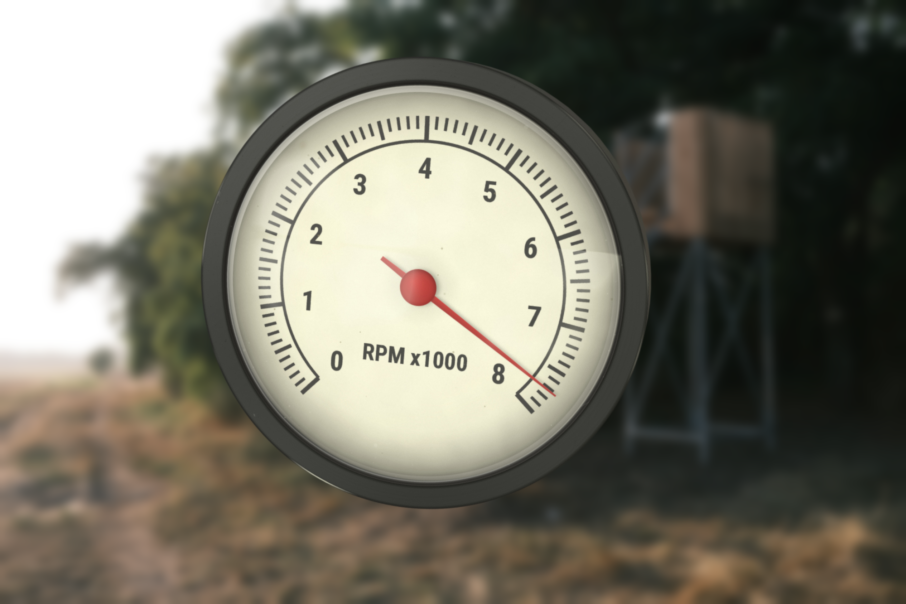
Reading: 7700 rpm
